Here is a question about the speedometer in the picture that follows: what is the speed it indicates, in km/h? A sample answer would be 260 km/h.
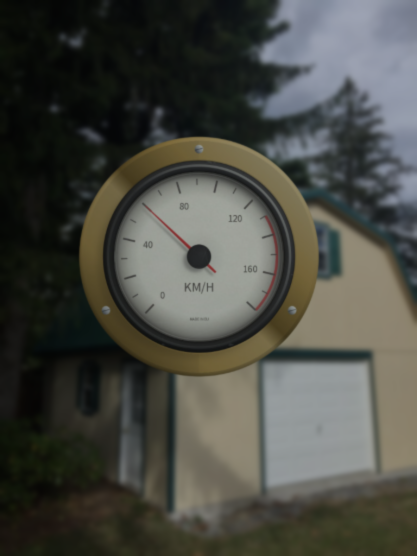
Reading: 60 km/h
